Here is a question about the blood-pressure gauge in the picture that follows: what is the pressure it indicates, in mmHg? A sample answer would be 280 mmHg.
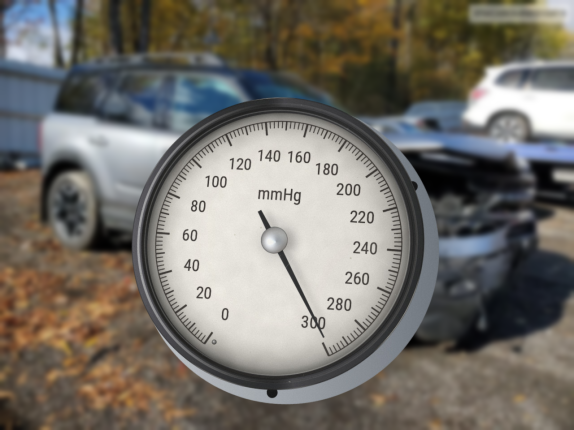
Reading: 298 mmHg
